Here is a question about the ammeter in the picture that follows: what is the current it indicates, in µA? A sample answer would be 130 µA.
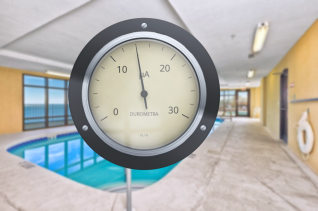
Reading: 14 µA
